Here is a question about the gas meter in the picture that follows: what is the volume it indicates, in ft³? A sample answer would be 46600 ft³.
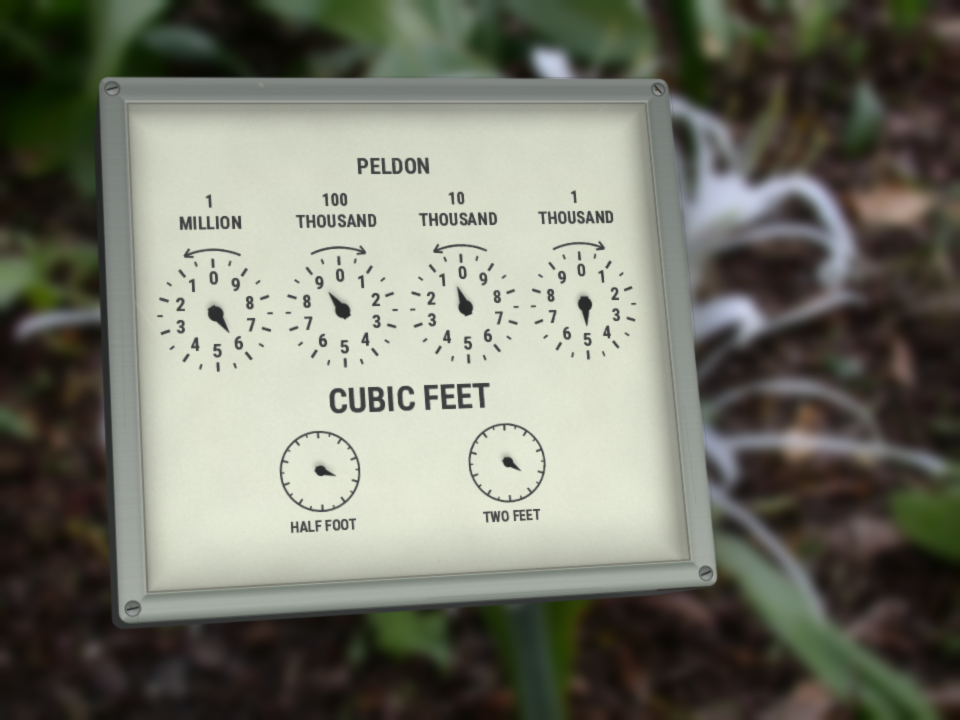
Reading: 590500 ft³
